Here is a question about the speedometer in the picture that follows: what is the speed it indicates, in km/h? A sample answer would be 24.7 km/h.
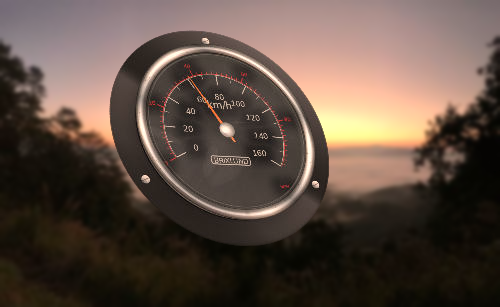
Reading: 60 km/h
